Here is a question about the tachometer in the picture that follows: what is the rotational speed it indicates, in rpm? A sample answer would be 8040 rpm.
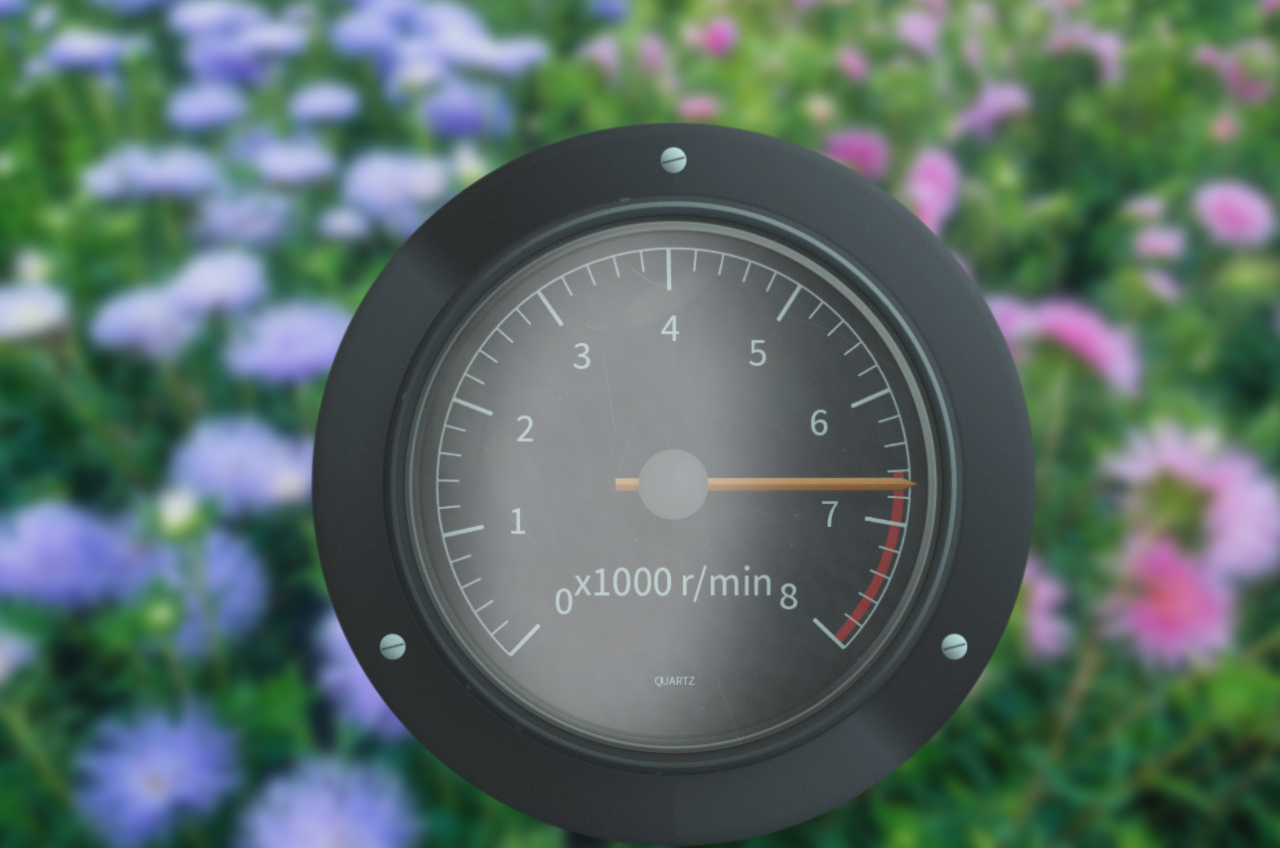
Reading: 6700 rpm
